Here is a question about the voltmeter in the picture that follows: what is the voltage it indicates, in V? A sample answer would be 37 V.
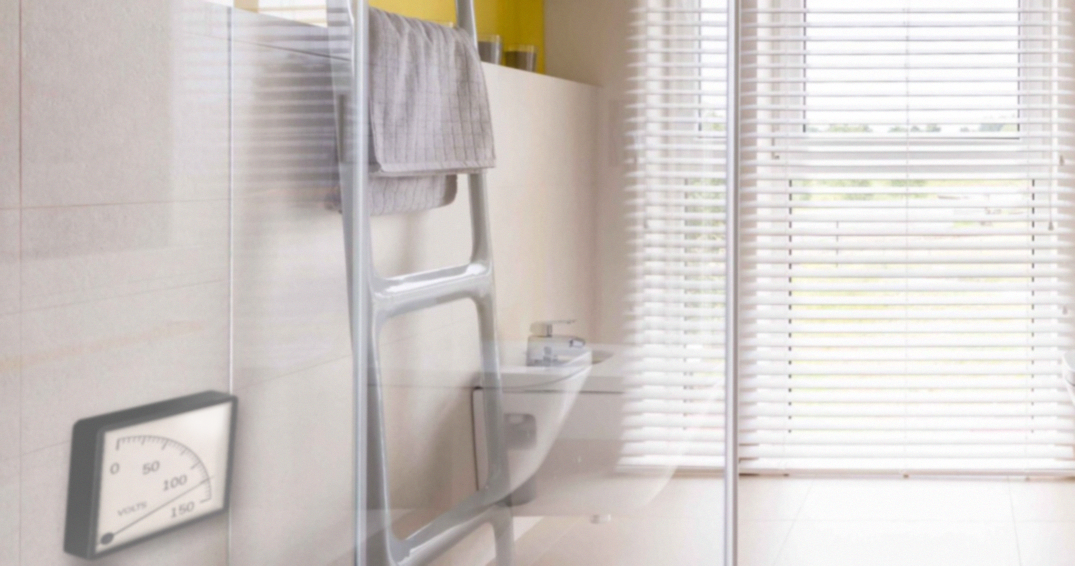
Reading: 125 V
